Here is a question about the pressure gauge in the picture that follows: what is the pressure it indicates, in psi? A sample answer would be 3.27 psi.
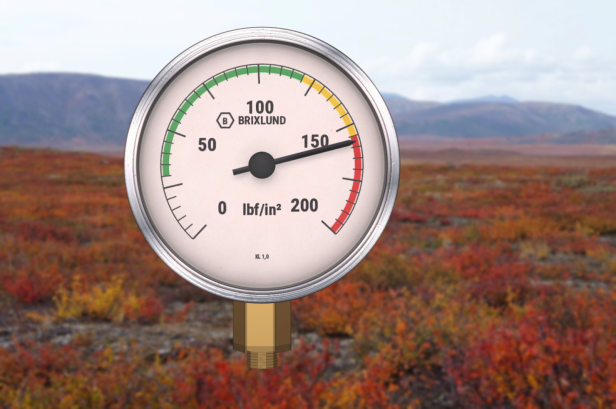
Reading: 157.5 psi
